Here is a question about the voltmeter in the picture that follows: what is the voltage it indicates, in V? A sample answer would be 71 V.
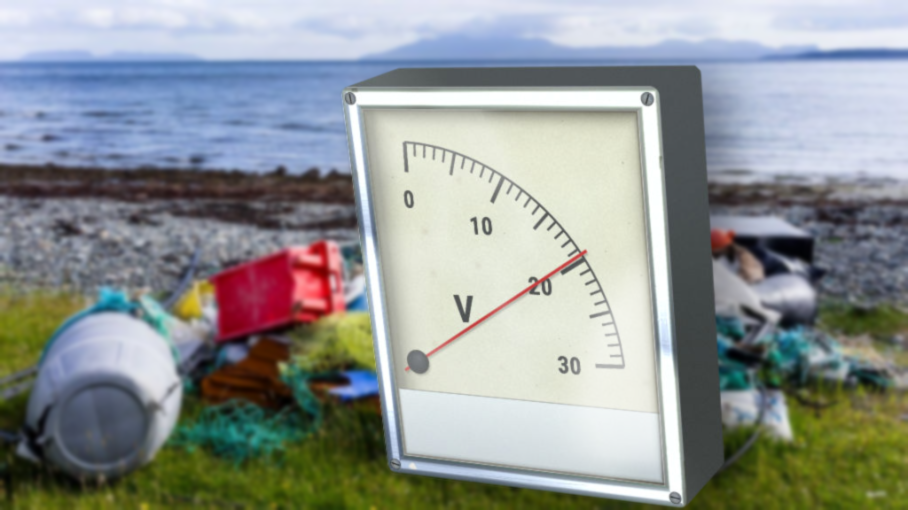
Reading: 19.5 V
